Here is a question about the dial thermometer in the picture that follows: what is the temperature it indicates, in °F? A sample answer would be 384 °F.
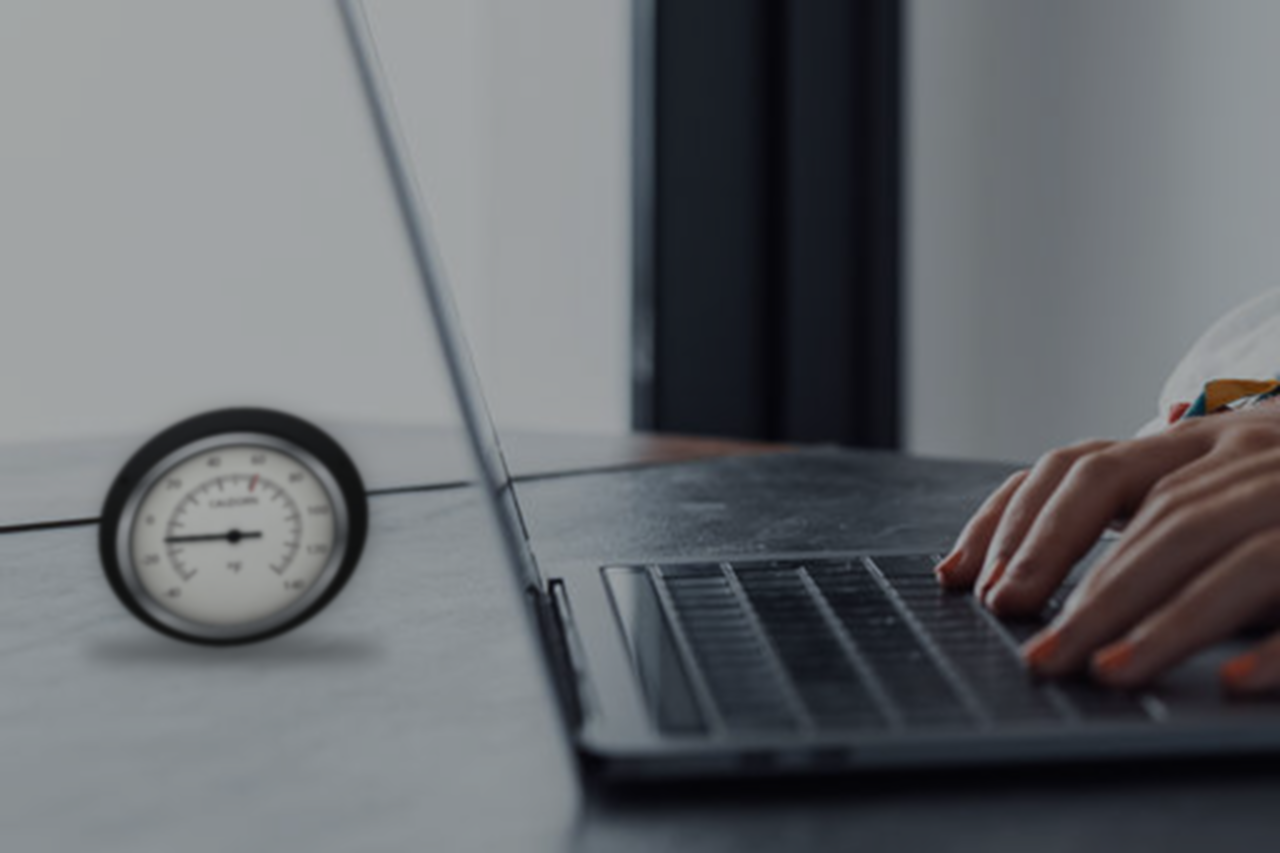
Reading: -10 °F
